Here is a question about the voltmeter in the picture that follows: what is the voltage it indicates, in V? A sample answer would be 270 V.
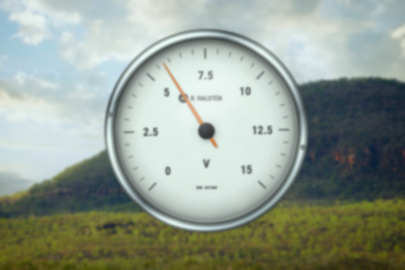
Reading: 5.75 V
